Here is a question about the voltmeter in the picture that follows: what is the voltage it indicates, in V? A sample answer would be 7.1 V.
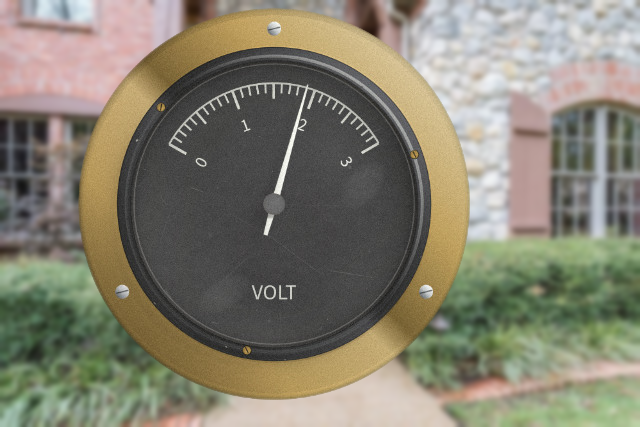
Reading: 1.9 V
